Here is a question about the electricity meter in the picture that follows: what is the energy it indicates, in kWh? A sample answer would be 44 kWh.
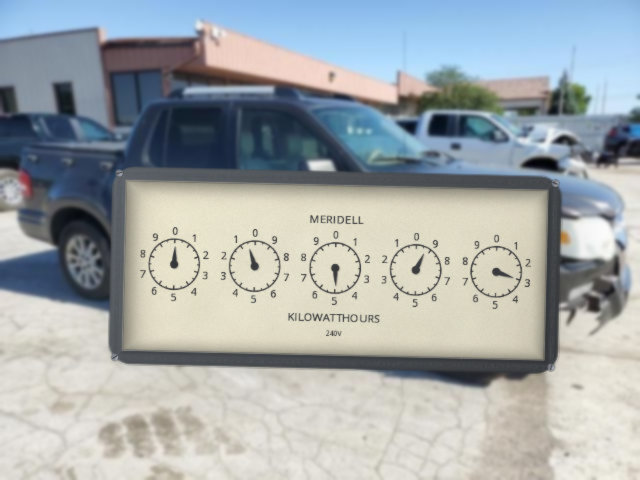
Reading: 493 kWh
